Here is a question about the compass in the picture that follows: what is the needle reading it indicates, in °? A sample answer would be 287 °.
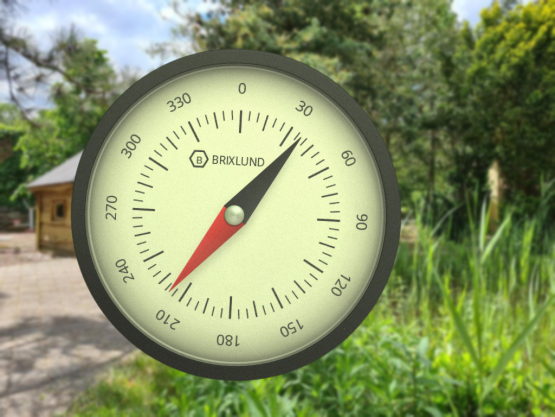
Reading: 217.5 °
